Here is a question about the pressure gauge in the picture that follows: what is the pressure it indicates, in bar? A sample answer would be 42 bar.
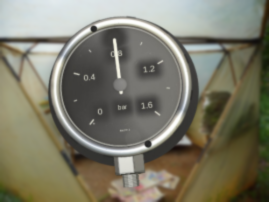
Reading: 0.8 bar
